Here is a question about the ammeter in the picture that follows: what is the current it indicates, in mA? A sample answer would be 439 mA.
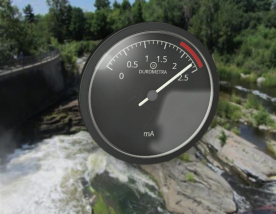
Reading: 2.3 mA
